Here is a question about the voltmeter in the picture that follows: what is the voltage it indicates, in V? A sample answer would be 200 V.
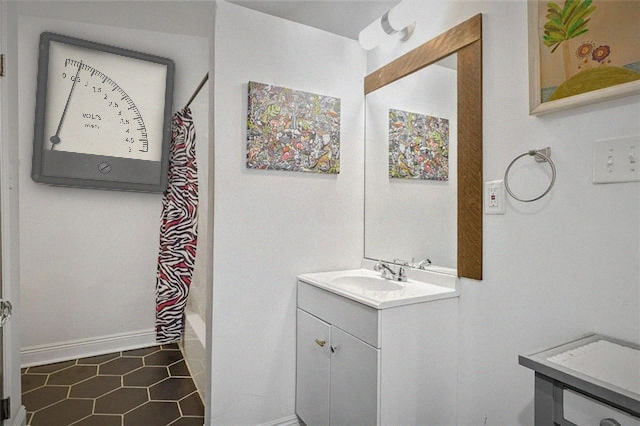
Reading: 0.5 V
